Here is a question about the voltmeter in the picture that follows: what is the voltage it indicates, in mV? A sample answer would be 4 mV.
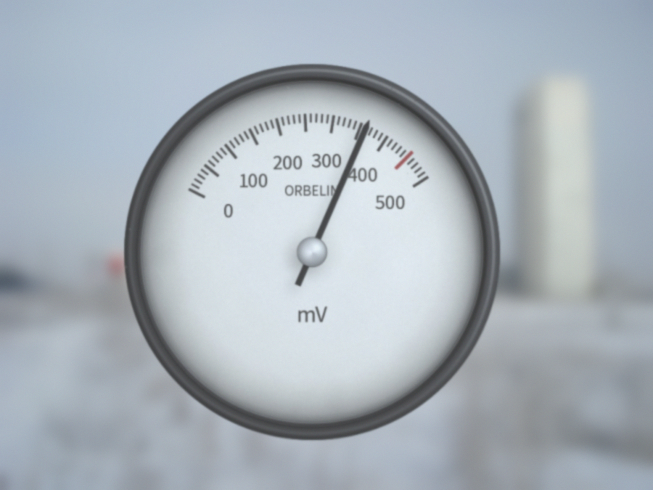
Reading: 360 mV
